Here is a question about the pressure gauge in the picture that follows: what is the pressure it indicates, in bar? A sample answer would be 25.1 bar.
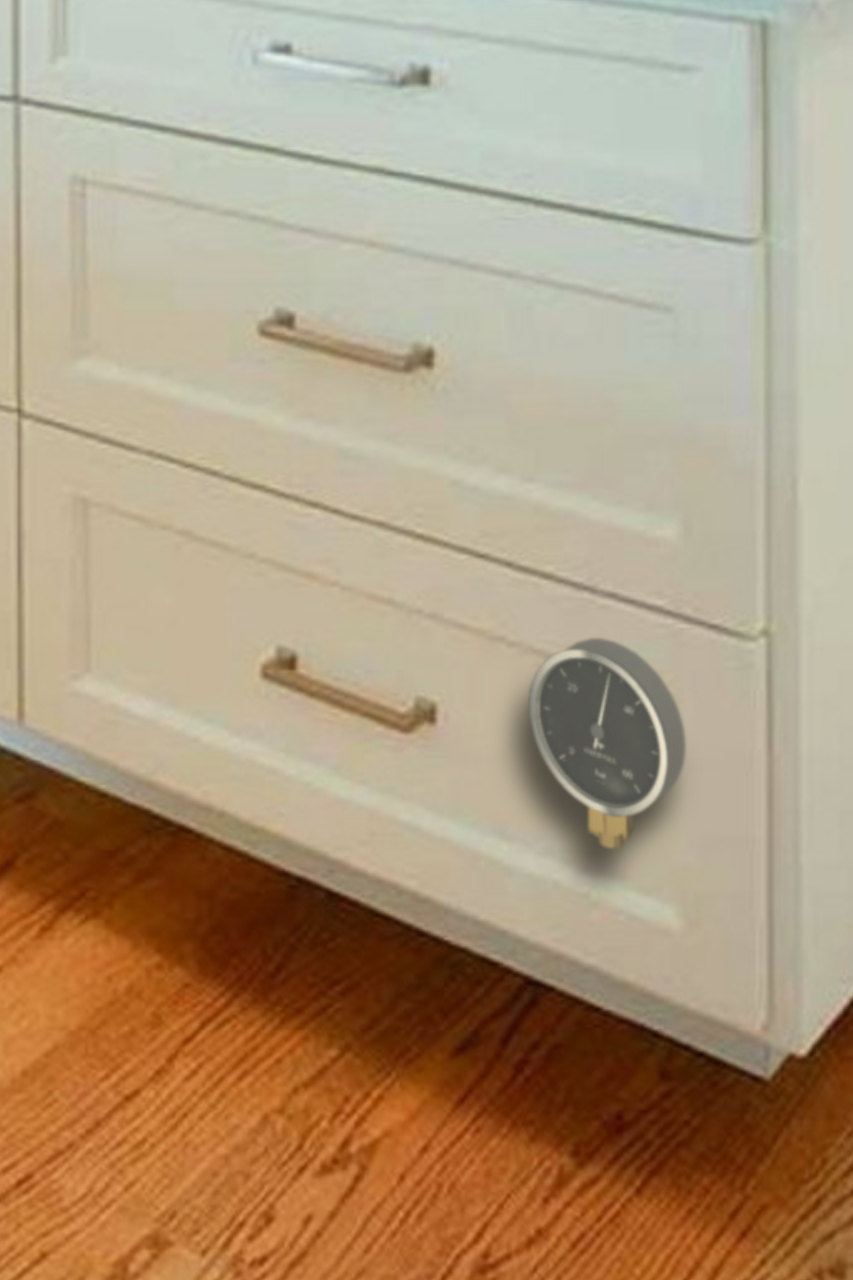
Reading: 32.5 bar
